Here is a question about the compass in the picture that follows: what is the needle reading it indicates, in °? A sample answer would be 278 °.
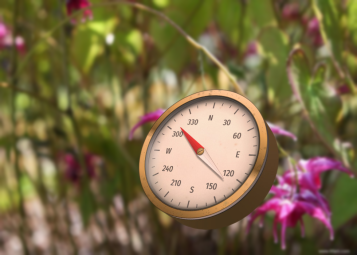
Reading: 310 °
